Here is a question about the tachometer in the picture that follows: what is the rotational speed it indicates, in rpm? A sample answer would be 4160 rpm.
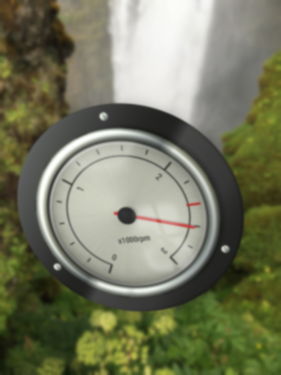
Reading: 2600 rpm
